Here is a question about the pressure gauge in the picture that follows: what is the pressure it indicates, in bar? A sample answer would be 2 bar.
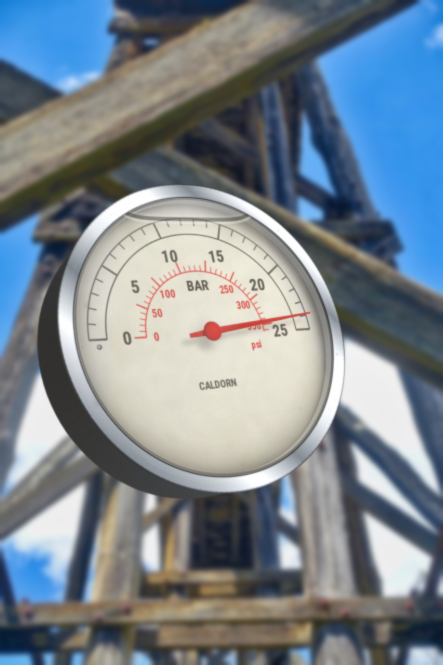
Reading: 24 bar
